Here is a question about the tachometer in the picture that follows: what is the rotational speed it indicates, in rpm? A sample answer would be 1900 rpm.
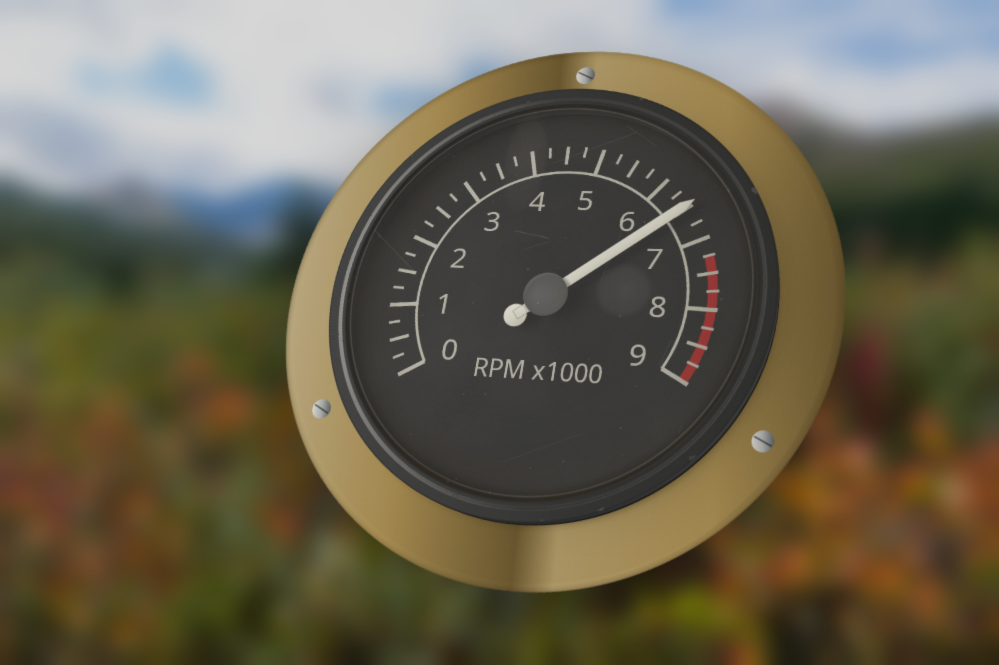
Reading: 6500 rpm
